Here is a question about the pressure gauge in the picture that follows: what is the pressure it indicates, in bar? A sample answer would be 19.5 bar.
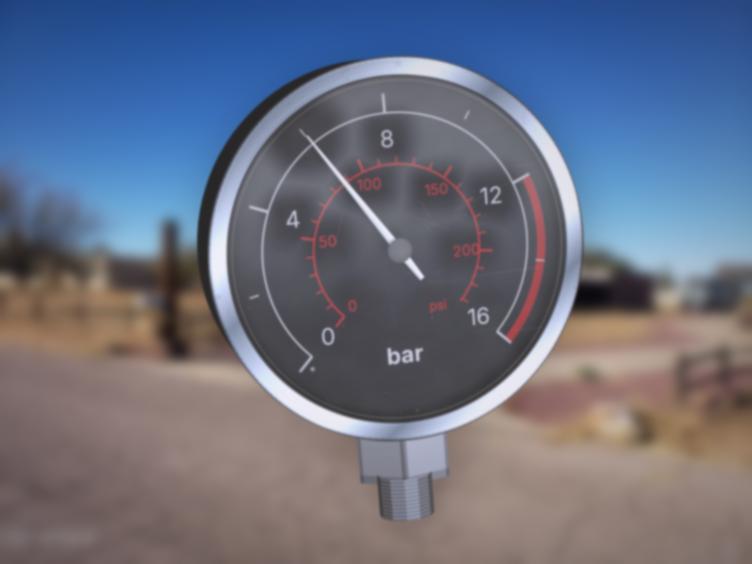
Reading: 6 bar
